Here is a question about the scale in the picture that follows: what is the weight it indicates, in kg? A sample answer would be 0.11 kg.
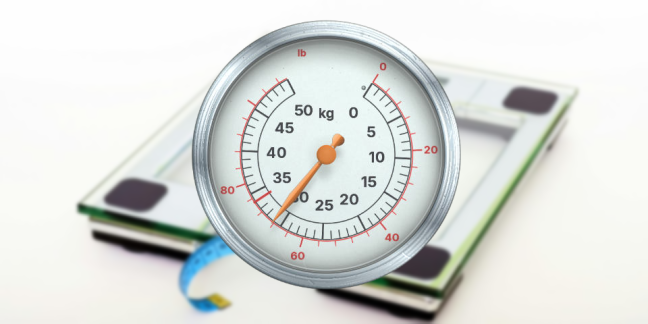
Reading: 31 kg
